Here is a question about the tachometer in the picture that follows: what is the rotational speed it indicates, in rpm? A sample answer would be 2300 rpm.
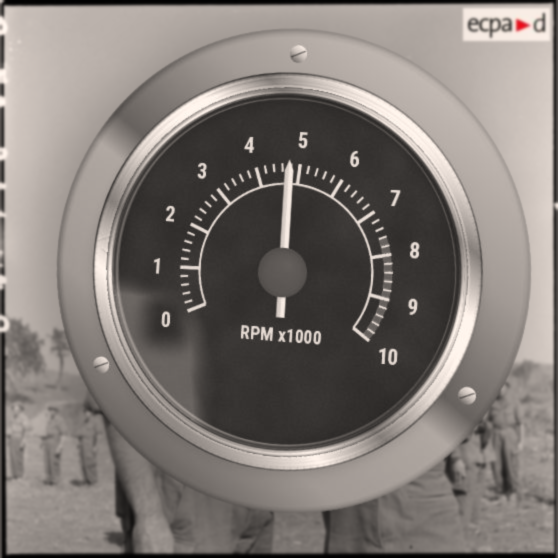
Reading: 4800 rpm
